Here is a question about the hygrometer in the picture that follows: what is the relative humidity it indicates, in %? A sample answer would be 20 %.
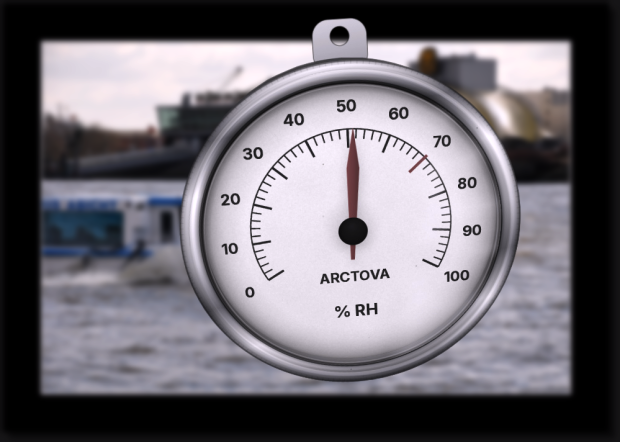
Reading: 51 %
